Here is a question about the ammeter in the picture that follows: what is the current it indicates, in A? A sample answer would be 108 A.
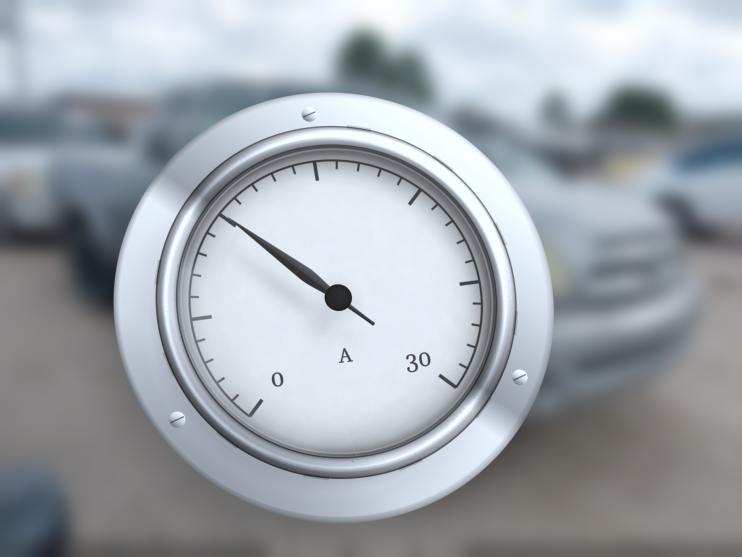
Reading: 10 A
